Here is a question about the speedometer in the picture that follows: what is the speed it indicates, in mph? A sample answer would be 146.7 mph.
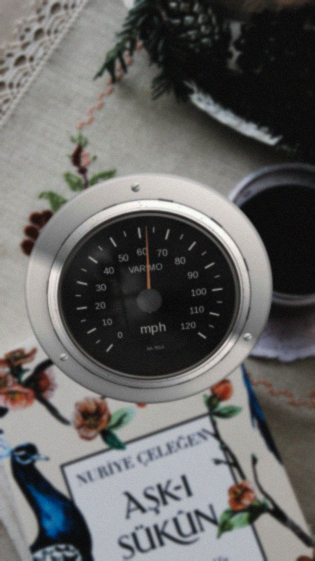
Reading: 62.5 mph
